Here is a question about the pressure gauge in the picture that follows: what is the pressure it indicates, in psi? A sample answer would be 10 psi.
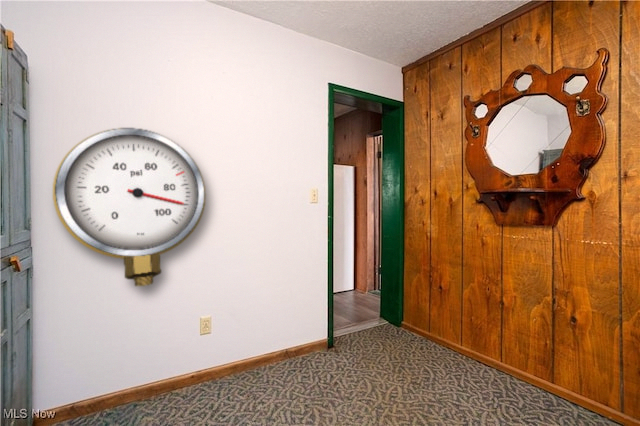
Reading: 90 psi
